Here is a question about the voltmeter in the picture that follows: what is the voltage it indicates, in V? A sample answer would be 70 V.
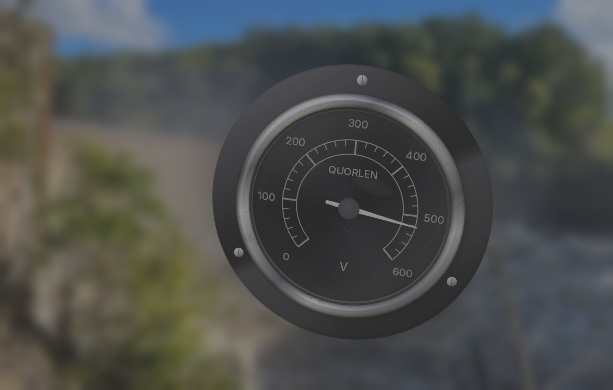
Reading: 520 V
